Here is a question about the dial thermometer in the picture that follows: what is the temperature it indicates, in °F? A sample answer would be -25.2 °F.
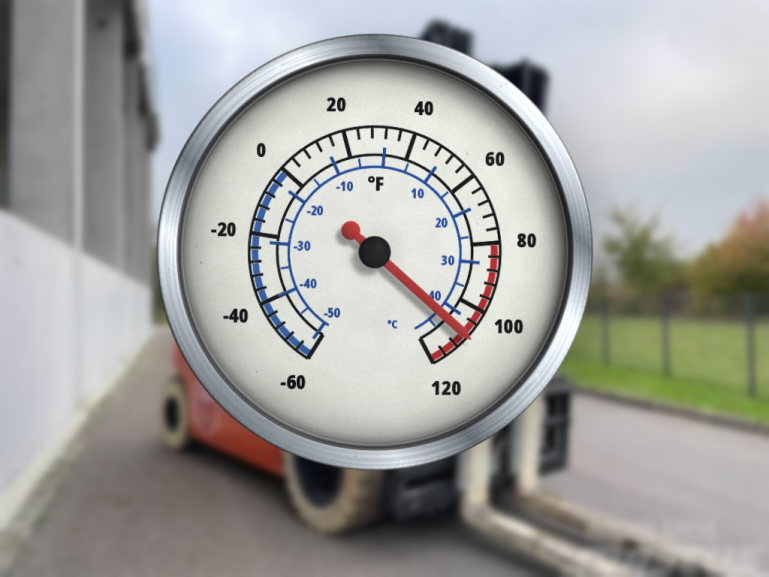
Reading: 108 °F
